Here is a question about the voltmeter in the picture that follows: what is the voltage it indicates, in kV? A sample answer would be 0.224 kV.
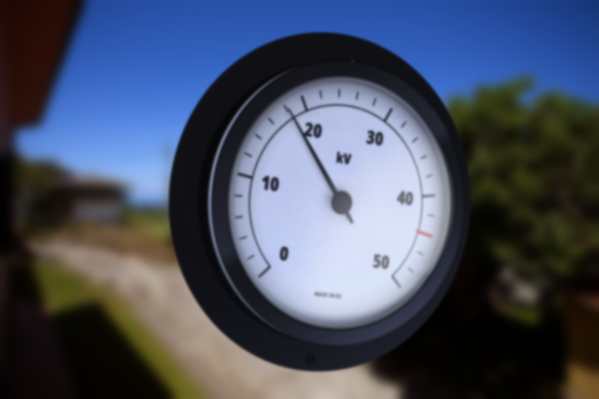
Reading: 18 kV
